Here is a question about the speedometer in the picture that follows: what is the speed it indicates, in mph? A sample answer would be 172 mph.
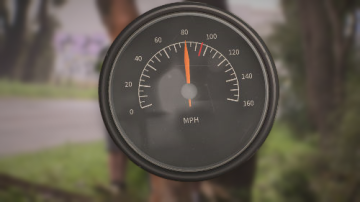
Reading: 80 mph
